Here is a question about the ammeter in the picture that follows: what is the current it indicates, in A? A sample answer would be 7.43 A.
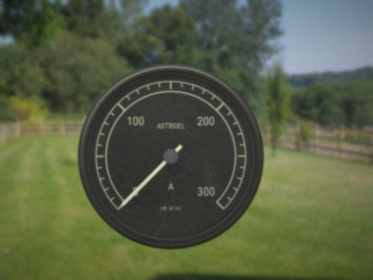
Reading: 0 A
